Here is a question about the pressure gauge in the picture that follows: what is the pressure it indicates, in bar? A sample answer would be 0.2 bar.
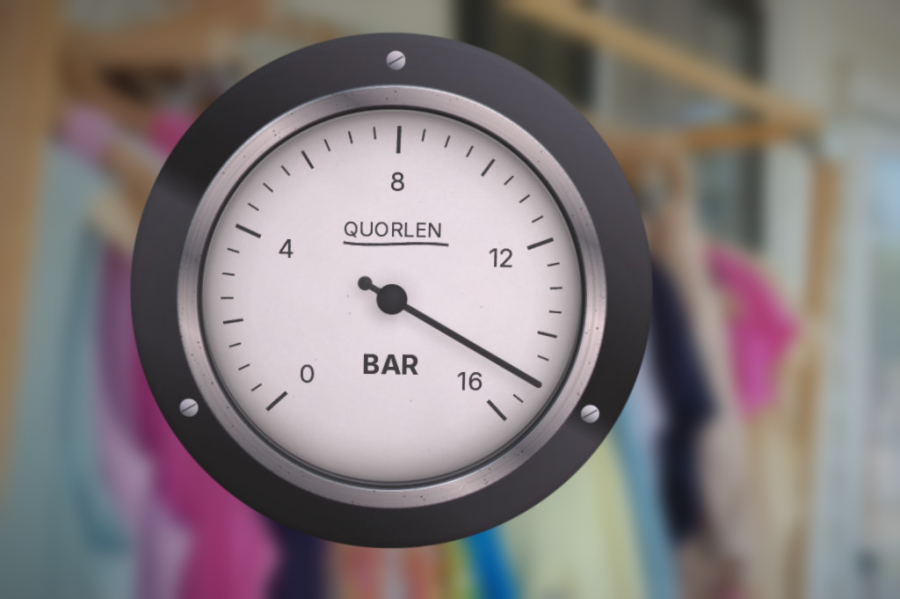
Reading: 15 bar
